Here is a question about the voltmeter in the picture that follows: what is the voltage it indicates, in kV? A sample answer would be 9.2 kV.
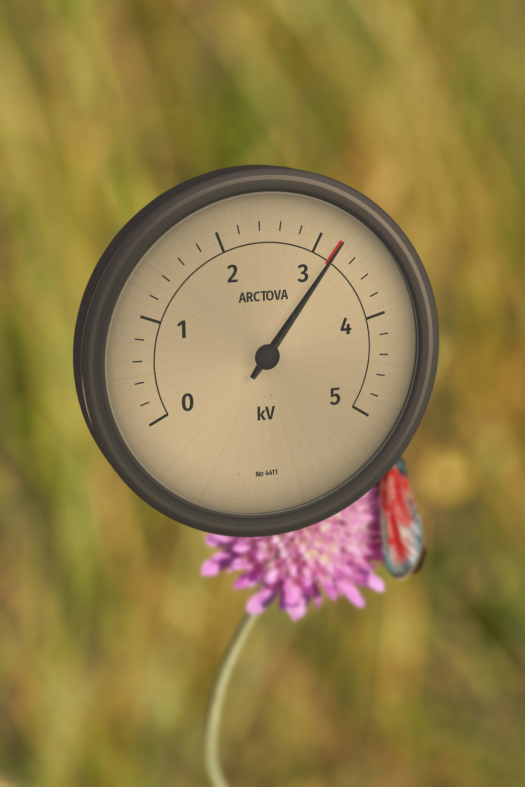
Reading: 3.2 kV
